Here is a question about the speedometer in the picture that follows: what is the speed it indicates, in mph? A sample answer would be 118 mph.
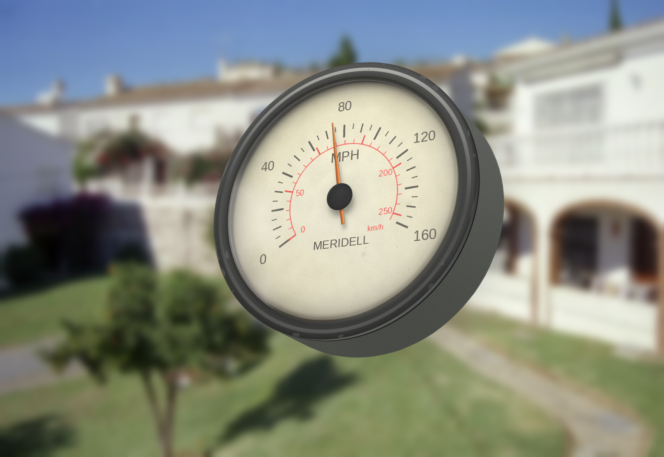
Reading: 75 mph
